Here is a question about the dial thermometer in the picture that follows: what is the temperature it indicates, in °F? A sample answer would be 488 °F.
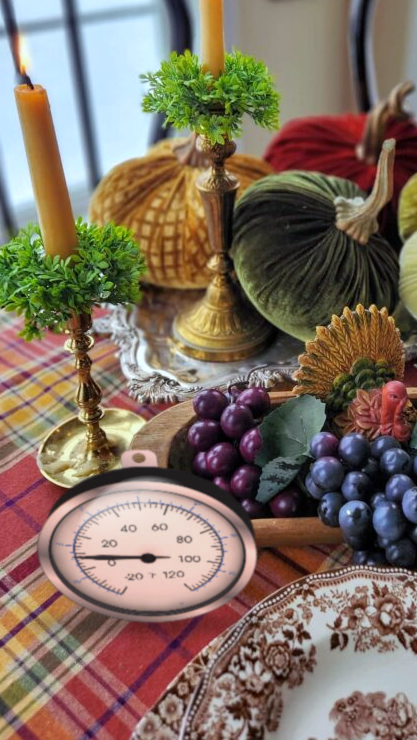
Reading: 10 °F
